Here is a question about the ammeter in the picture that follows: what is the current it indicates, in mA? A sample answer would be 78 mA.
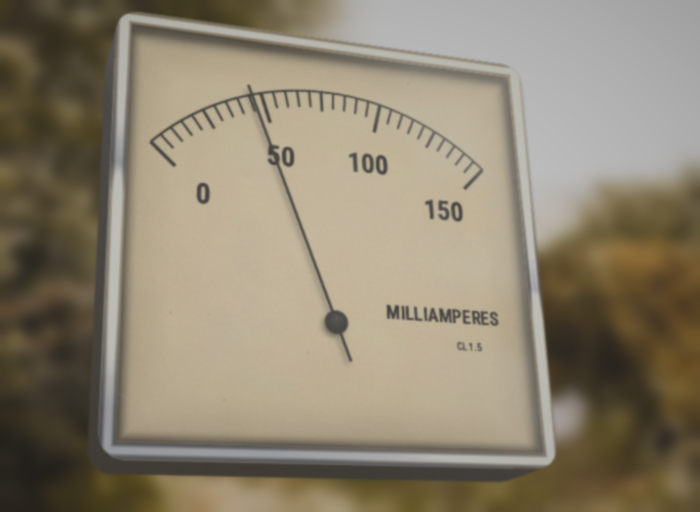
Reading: 45 mA
